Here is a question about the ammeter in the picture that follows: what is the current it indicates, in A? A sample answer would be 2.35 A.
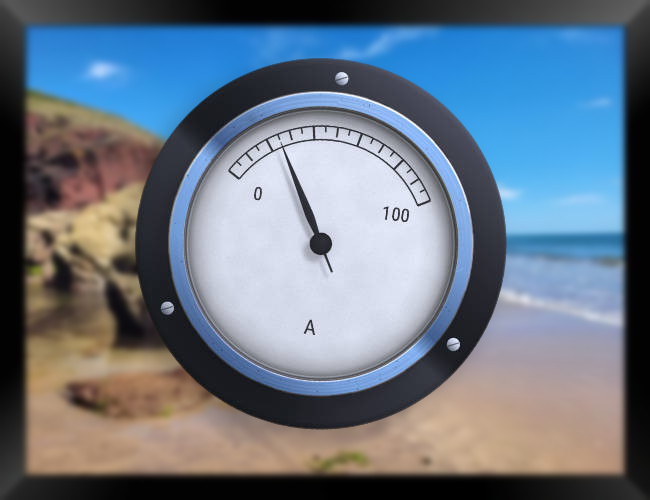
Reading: 25 A
